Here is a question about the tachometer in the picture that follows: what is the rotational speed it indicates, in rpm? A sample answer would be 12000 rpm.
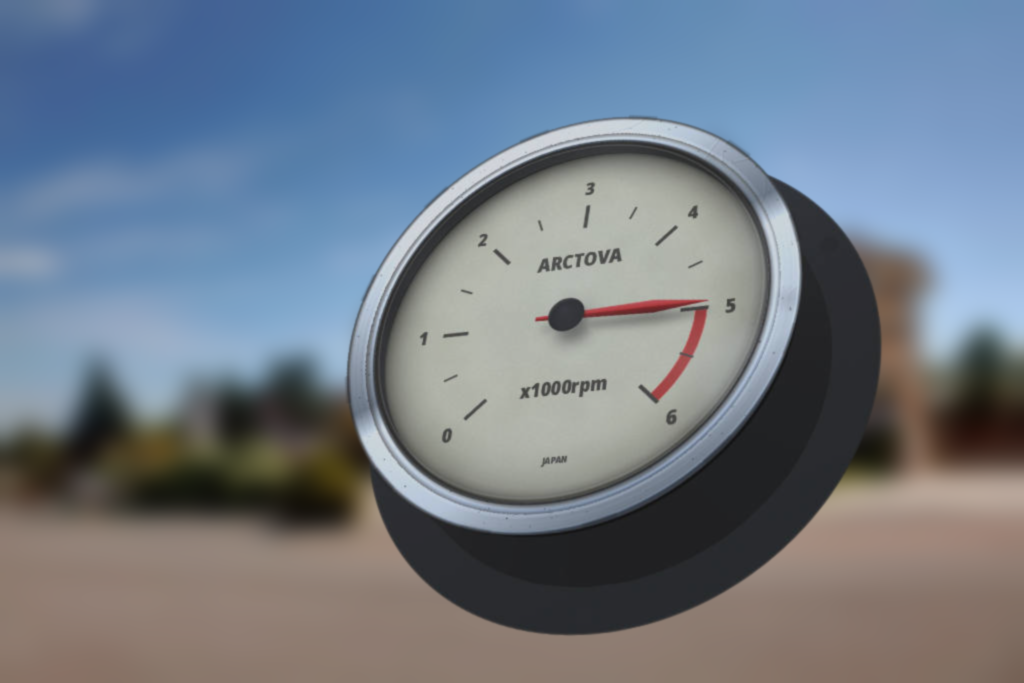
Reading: 5000 rpm
